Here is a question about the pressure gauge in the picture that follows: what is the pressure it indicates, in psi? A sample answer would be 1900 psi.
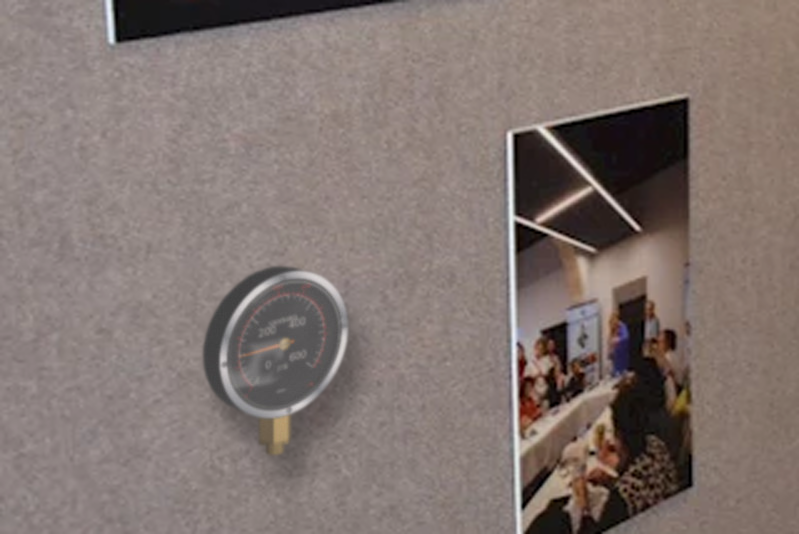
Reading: 100 psi
